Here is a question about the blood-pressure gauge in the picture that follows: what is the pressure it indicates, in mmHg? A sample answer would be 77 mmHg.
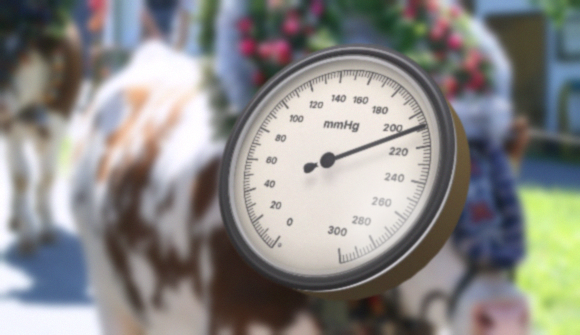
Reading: 210 mmHg
